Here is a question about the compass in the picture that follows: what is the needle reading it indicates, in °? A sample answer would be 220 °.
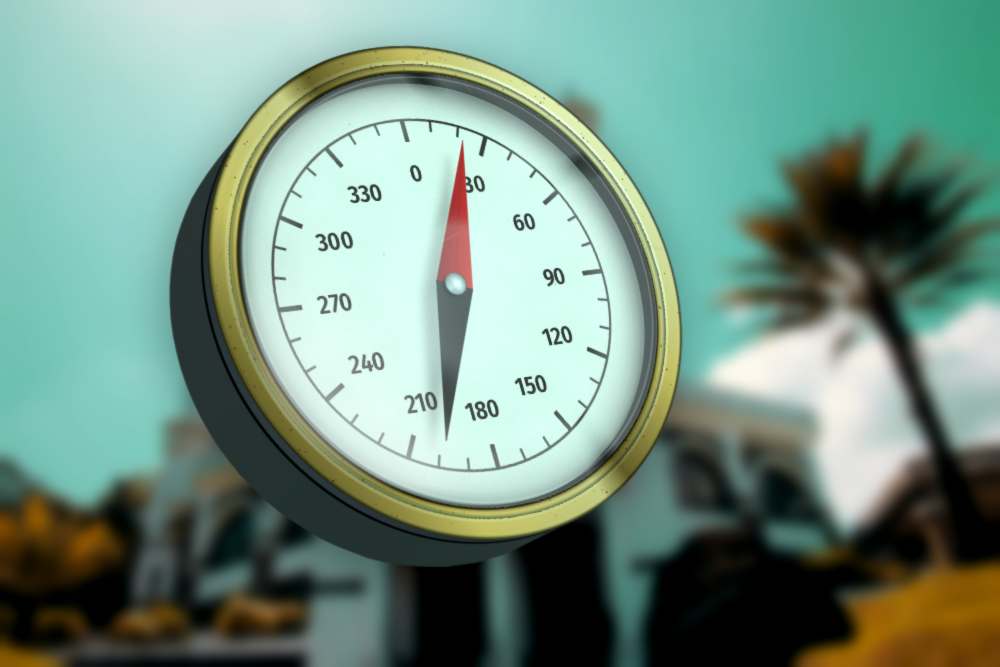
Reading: 20 °
